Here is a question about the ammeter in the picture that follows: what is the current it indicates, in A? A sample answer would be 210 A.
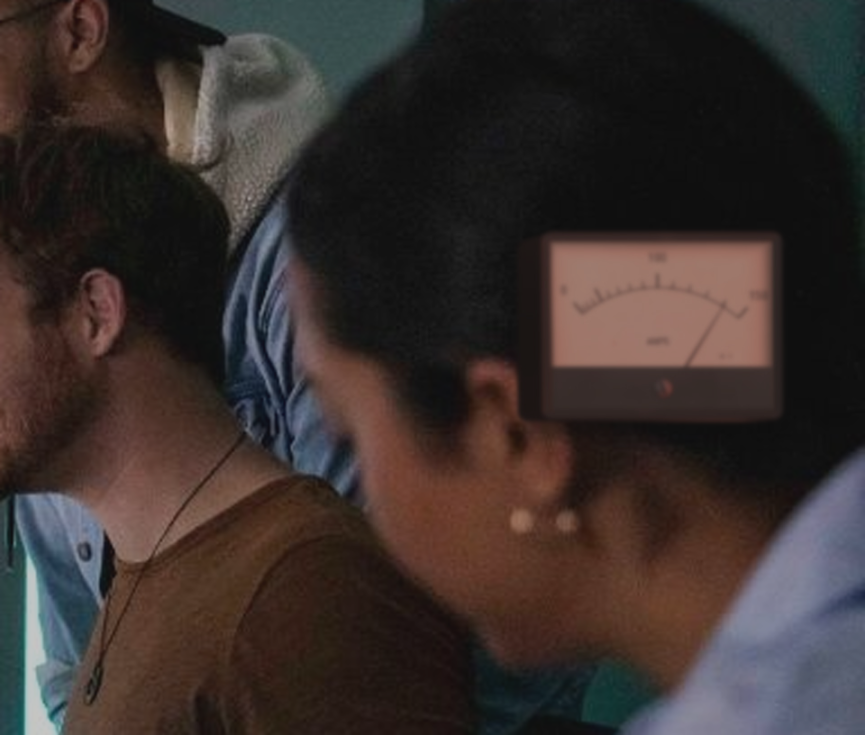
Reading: 140 A
